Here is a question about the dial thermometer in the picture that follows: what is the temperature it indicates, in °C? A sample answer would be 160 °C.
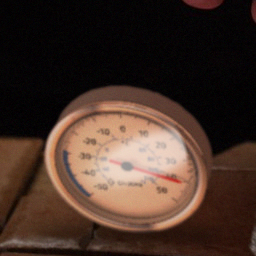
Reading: 40 °C
